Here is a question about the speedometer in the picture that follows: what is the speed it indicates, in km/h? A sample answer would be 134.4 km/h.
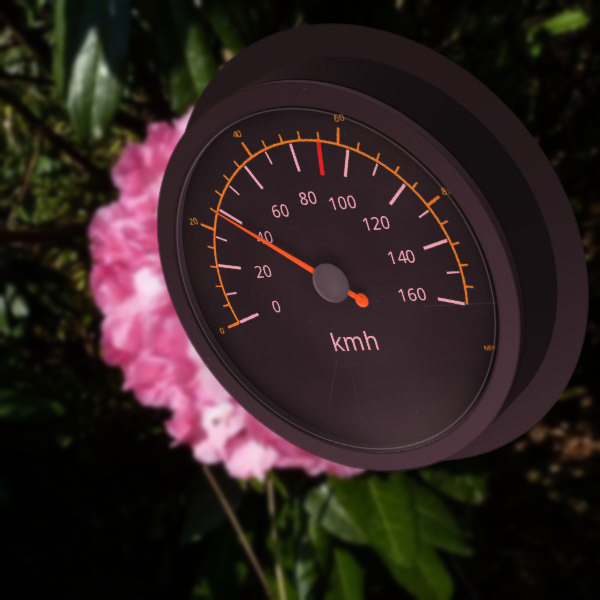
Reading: 40 km/h
